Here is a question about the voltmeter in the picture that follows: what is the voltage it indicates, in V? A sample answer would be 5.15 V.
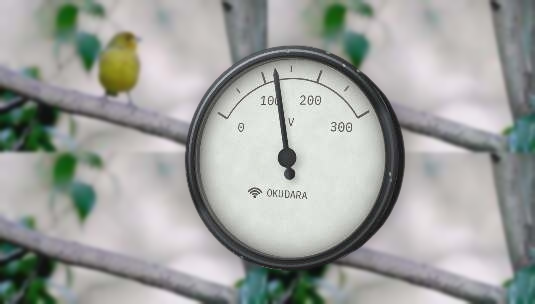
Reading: 125 V
